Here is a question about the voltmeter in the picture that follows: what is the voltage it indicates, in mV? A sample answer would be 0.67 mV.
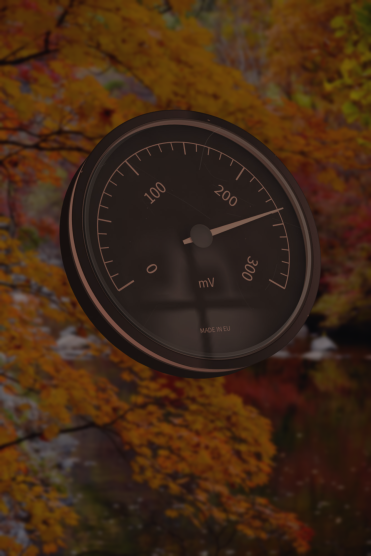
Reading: 240 mV
